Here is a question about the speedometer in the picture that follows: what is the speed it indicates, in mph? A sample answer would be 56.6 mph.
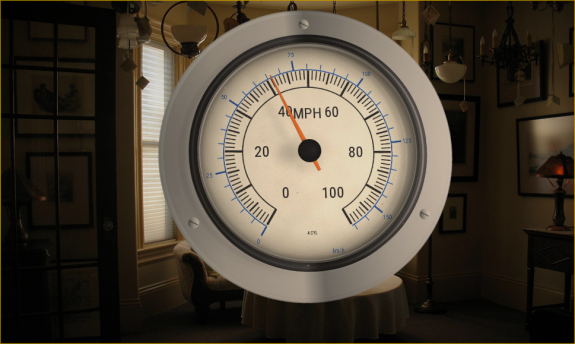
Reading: 41 mph
